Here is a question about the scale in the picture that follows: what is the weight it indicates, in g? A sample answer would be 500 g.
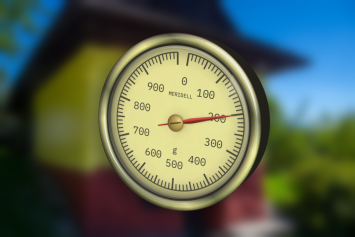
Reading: 200 g
